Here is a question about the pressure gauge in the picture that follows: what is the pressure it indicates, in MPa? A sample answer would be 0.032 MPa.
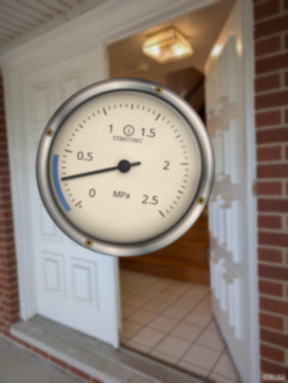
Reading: 0.25 MPa
